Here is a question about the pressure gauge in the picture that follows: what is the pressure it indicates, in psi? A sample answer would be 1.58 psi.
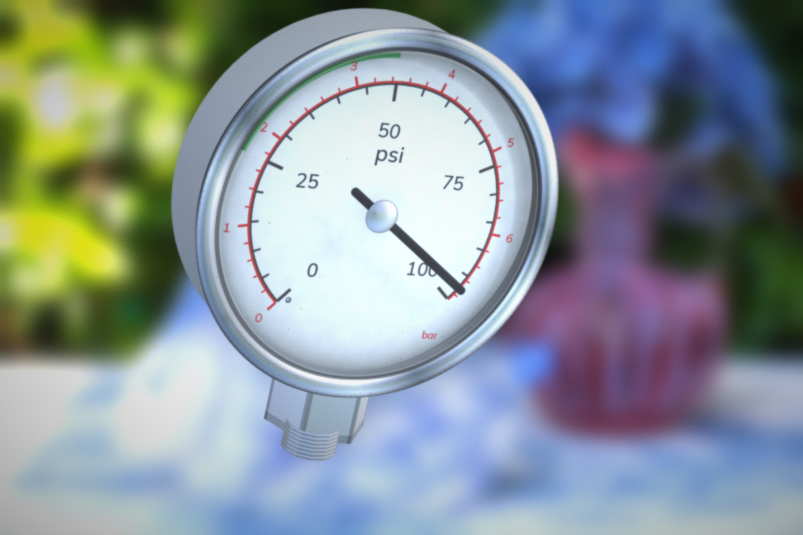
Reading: 97.5 psi
